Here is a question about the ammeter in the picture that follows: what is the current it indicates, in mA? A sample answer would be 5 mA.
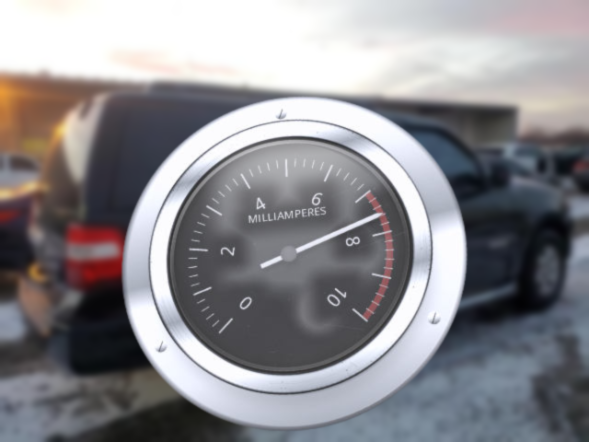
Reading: 7.6 mA
